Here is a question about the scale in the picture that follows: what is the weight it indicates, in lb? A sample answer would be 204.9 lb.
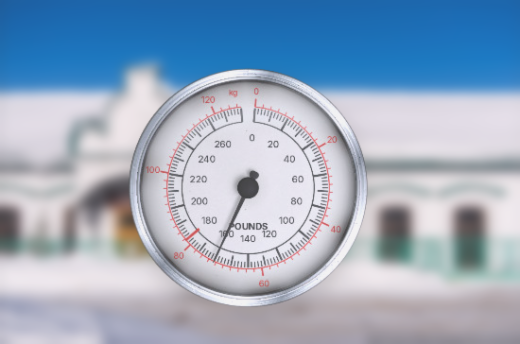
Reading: 160 lb
